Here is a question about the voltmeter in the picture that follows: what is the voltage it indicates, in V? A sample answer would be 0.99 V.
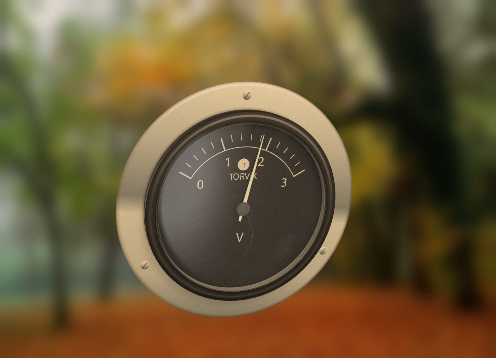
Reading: 1.8 V
